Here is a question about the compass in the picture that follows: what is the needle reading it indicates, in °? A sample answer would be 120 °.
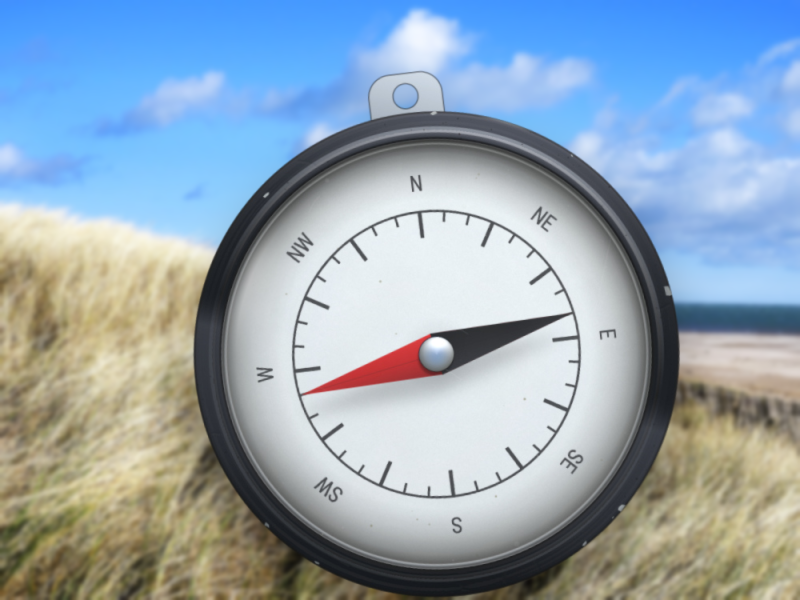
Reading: 260 °
